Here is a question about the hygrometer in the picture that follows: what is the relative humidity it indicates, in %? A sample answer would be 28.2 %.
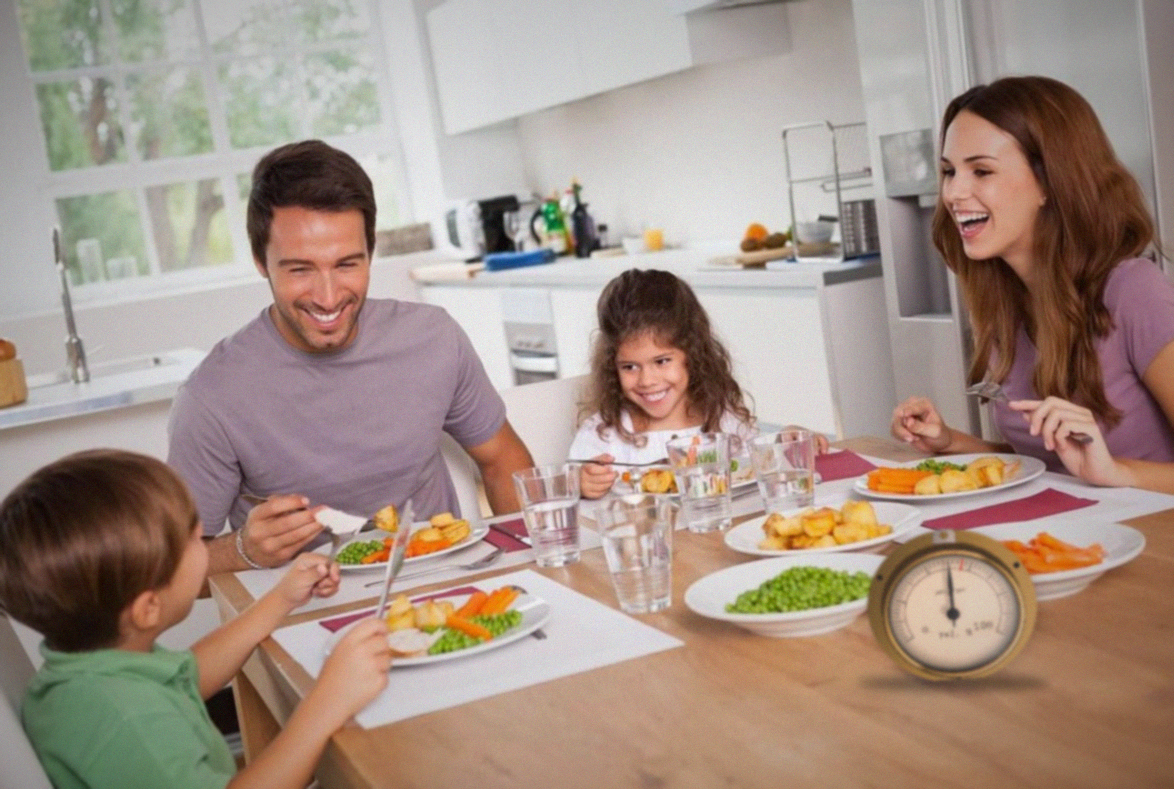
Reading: 50 %
